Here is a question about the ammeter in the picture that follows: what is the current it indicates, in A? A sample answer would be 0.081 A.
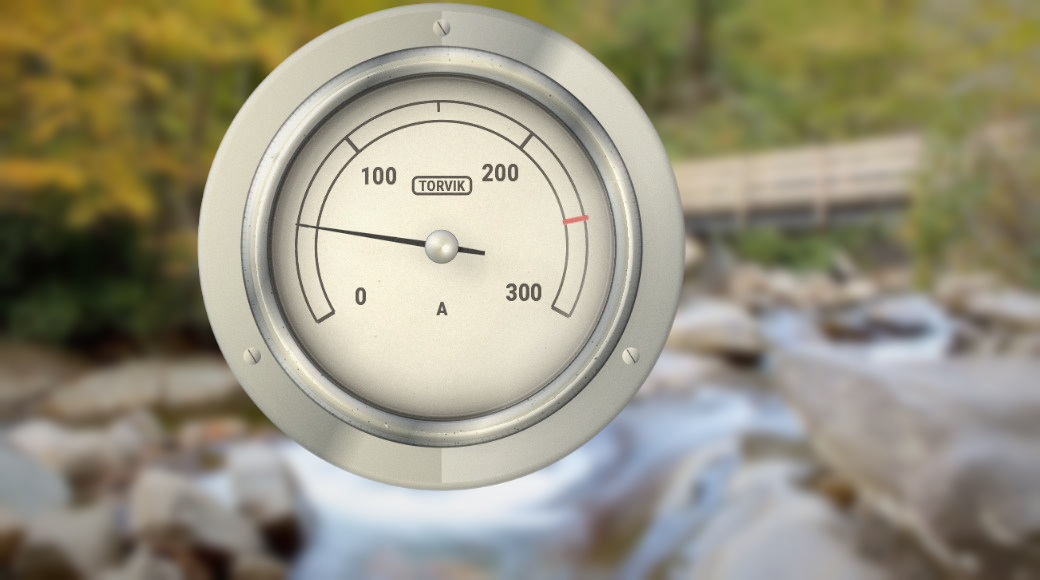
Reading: 50 A
